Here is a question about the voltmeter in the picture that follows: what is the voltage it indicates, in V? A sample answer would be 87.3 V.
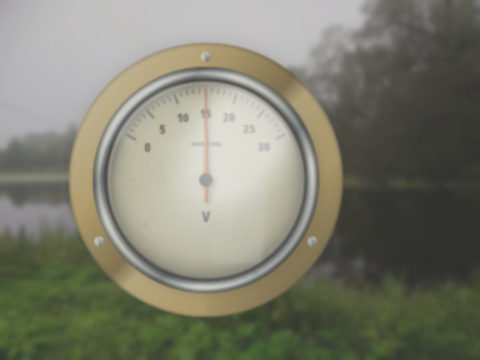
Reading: 15 V
